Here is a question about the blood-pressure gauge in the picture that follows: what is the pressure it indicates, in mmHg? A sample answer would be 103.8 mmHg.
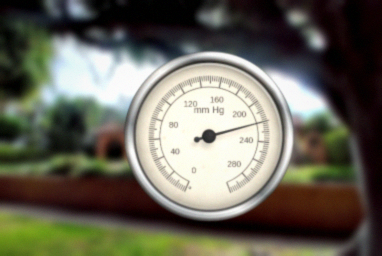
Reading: 220 mmHg
